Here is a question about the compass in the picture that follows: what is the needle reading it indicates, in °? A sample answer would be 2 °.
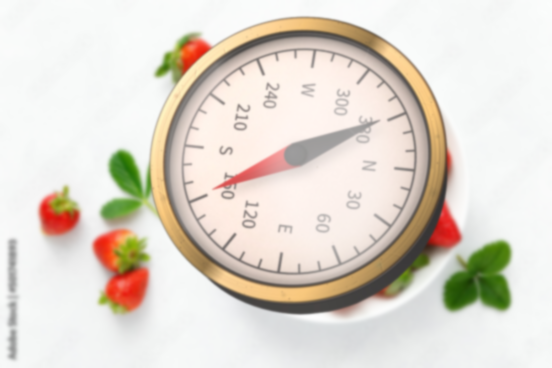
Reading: 150 °
